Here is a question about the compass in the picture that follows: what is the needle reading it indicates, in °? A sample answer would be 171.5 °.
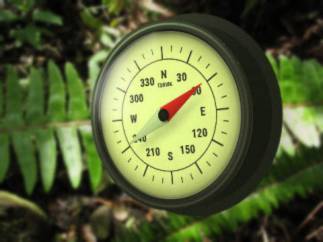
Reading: 60 °
